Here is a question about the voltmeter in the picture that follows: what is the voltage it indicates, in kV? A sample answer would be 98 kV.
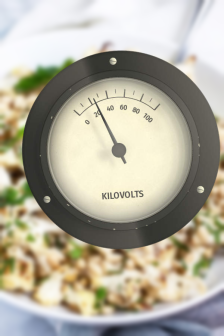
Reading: 25 kV
